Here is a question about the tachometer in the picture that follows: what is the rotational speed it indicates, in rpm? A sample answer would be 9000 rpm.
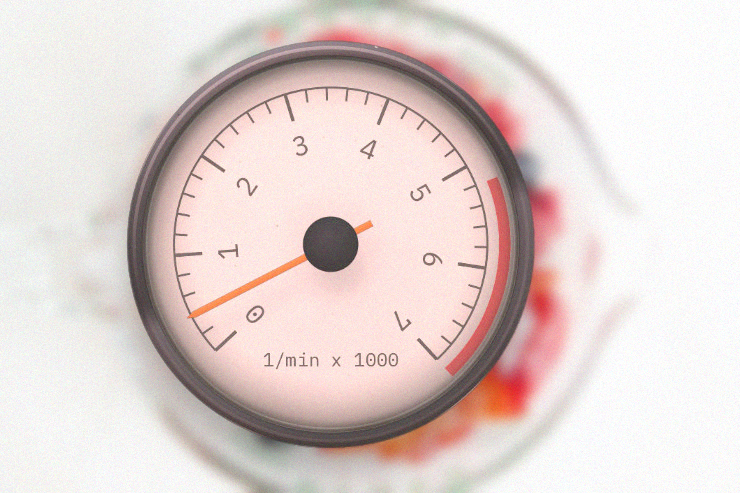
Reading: 400 rpm
